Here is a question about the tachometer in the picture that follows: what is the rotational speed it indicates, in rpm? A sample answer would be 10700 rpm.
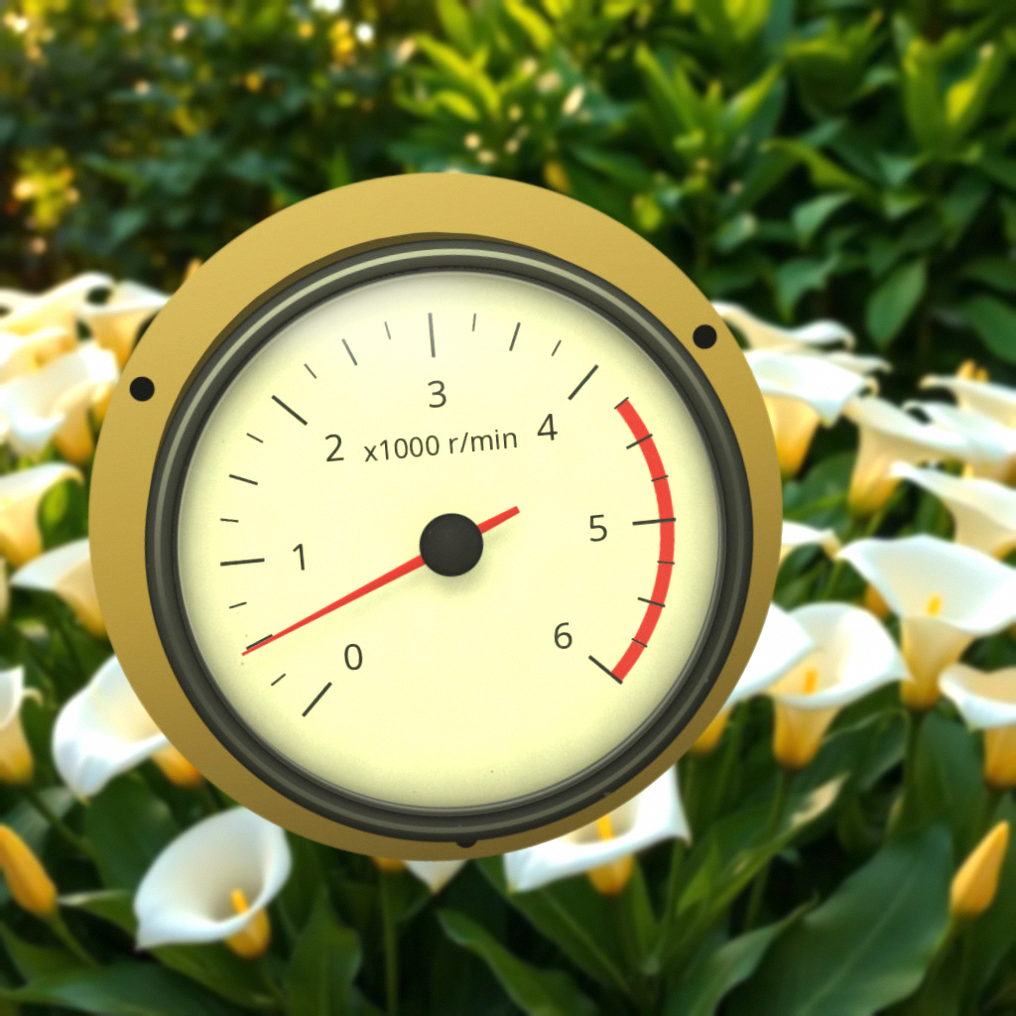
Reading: 500 rpm
